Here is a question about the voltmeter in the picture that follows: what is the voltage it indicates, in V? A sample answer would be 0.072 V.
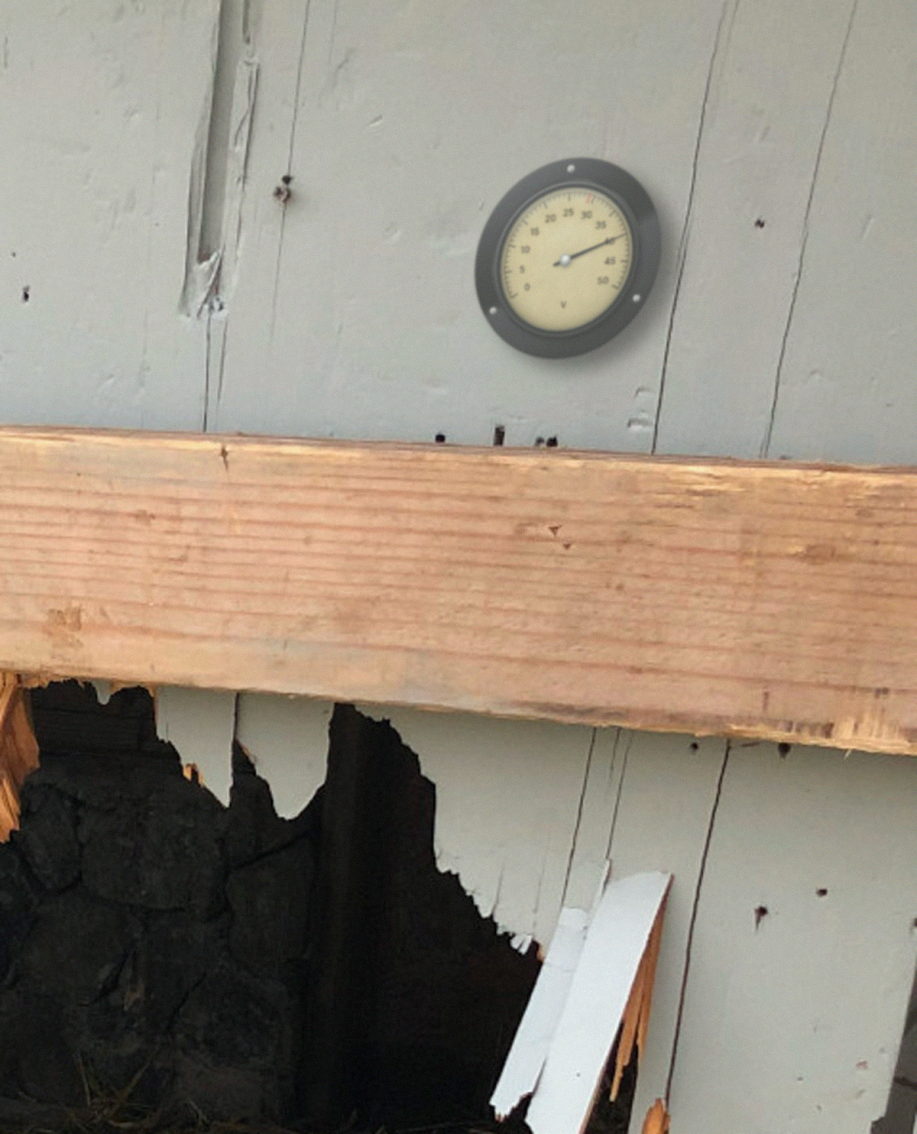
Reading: 40 V
